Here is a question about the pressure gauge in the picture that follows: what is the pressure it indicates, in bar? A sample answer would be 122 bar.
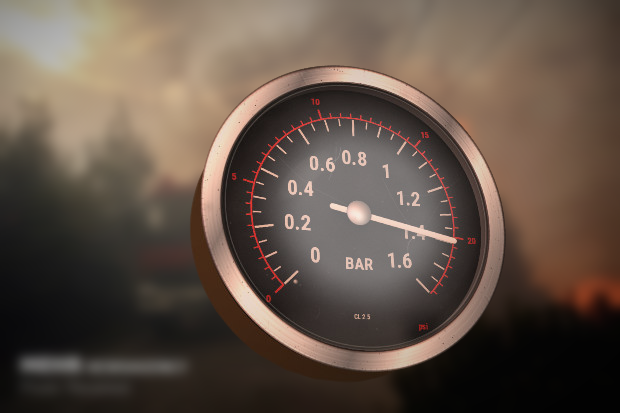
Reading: 1.4 bar
